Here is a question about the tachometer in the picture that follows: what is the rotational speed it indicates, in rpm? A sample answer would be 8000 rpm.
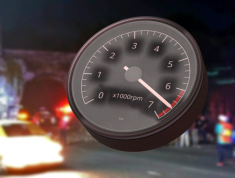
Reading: 6600 rpm
